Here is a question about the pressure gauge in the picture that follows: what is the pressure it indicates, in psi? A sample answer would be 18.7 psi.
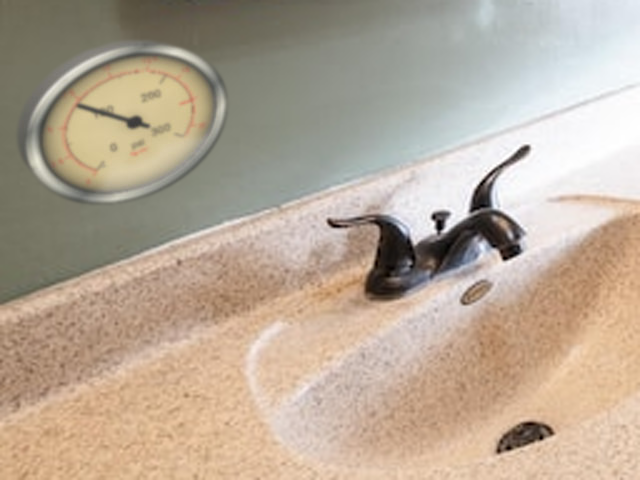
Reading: 100 psi
